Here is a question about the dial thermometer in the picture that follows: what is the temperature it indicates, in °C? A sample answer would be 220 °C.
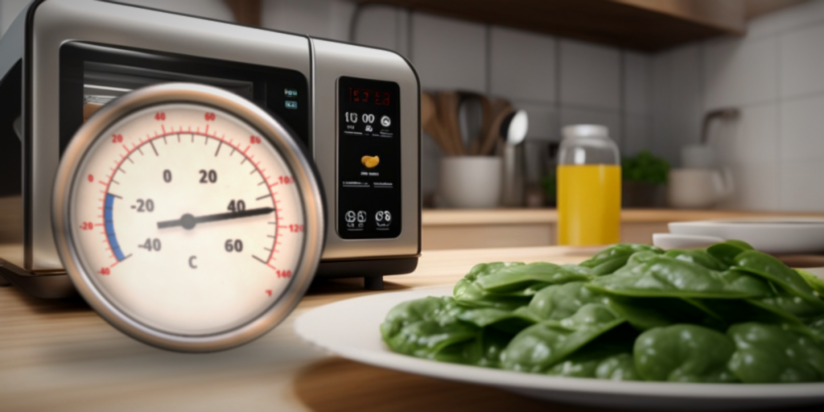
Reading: 44 °C
